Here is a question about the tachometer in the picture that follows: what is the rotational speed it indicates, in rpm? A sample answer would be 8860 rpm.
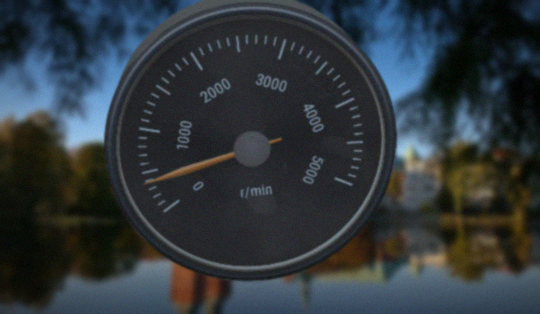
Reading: 400 rpm
